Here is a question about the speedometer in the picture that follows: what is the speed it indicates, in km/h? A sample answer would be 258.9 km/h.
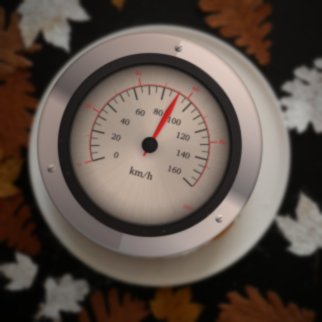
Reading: 90 km/h
